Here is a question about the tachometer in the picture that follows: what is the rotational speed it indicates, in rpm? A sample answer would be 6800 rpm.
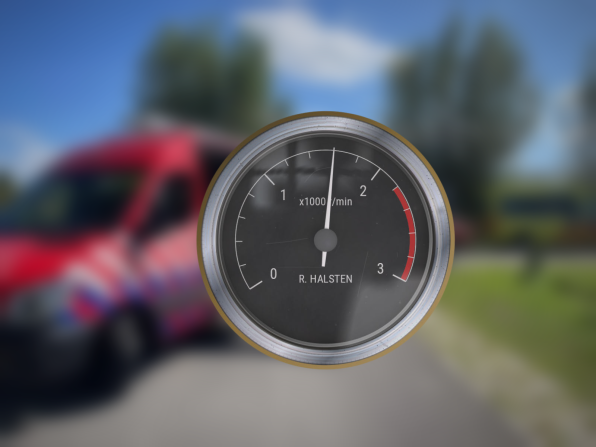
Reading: 1600 rpm
